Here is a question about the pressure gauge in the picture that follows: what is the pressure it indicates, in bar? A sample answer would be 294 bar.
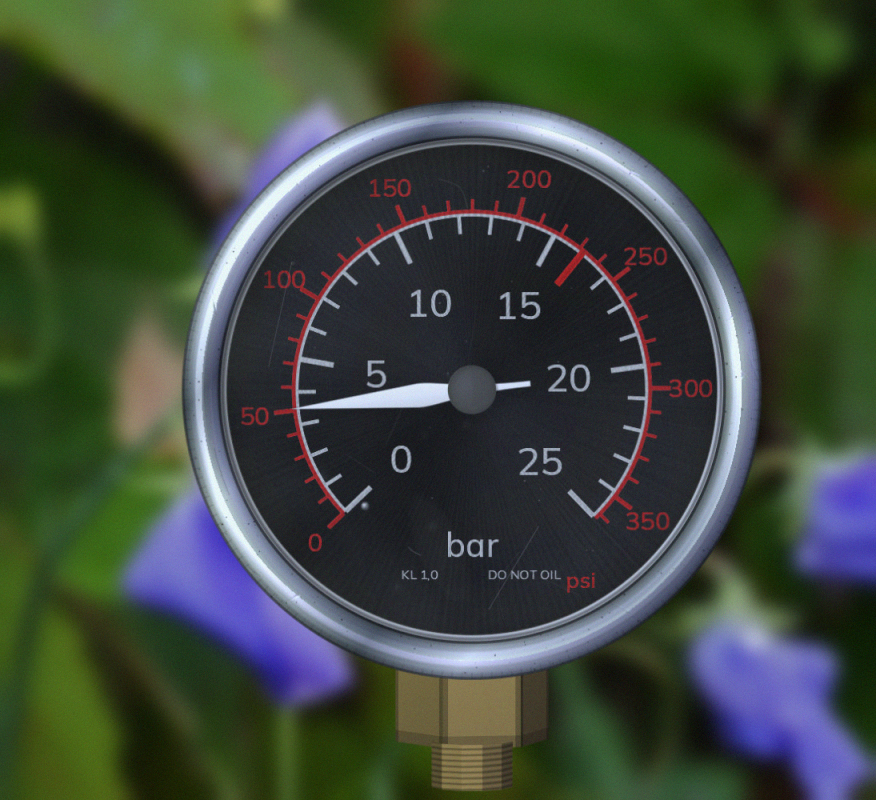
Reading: 3.5 bar
